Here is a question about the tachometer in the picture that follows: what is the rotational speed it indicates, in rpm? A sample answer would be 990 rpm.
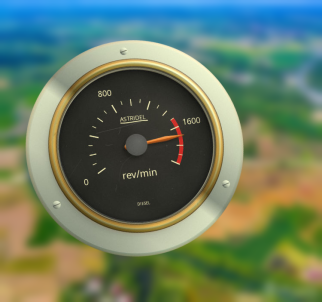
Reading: 1700 rpm
